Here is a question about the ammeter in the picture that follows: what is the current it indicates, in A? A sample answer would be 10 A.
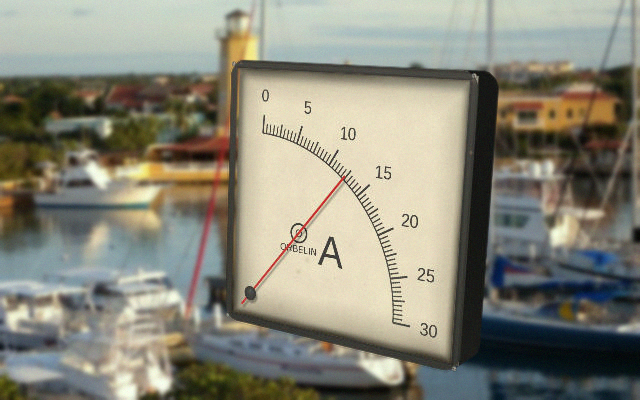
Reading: 12.5 A
